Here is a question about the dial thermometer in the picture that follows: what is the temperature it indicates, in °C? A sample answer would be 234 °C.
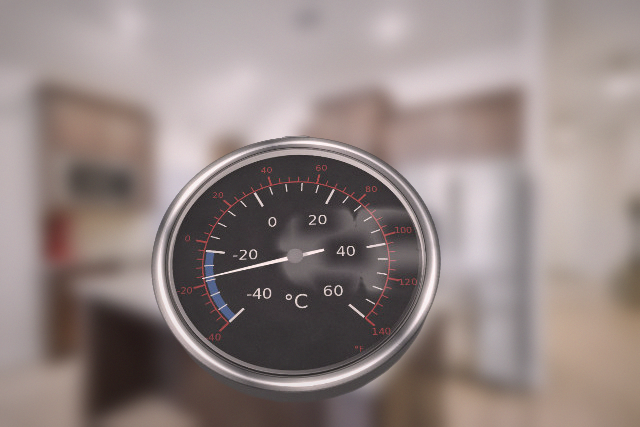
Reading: -28 °C
